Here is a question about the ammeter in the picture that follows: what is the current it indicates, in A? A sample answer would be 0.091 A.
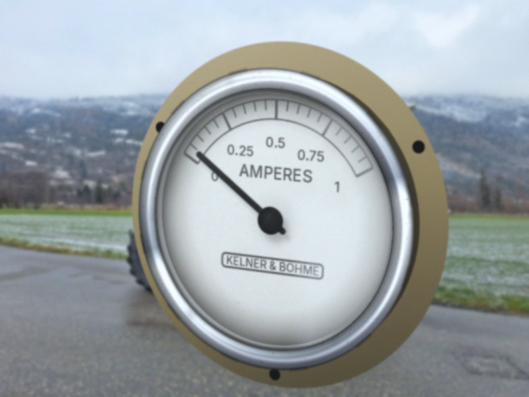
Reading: 0.05 A
